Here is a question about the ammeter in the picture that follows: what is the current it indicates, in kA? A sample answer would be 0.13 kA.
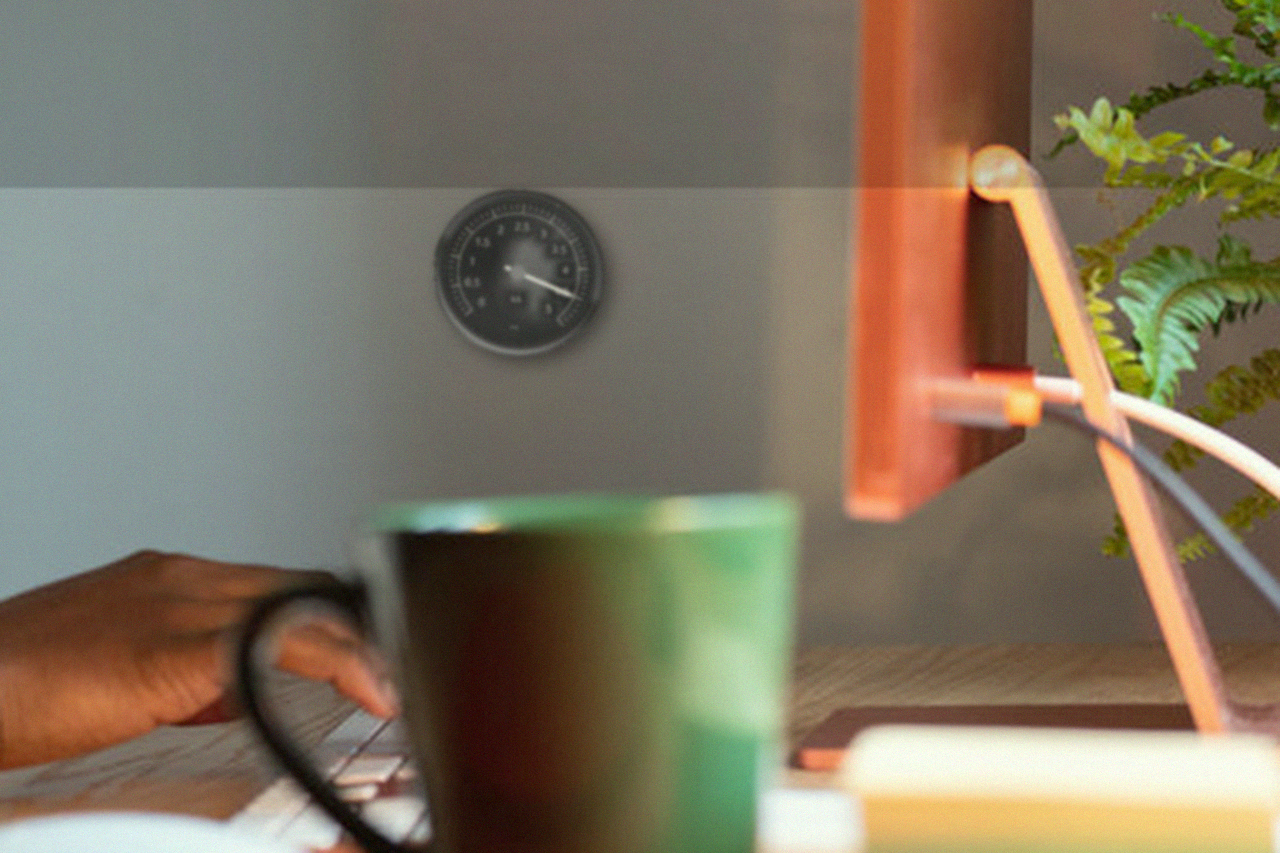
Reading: 4.5 kA
